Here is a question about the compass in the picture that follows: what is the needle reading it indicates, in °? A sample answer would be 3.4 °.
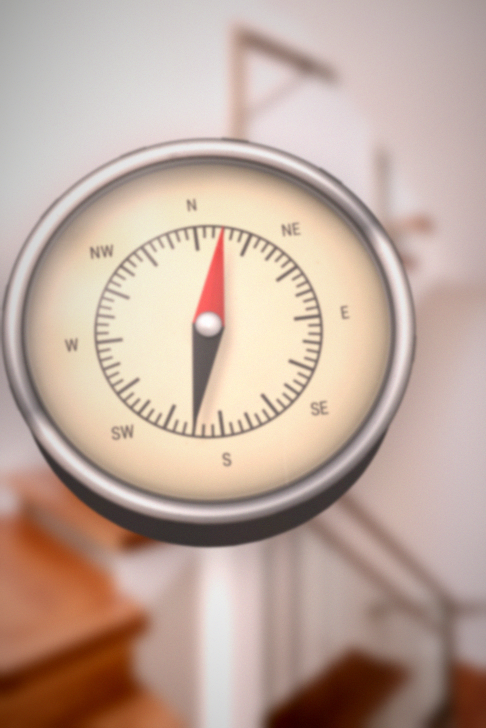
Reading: 15 °
